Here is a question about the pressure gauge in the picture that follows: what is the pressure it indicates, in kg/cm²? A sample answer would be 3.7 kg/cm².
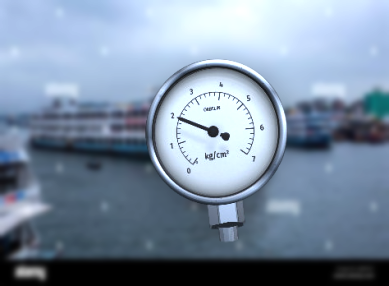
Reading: 2 kg/cm²
